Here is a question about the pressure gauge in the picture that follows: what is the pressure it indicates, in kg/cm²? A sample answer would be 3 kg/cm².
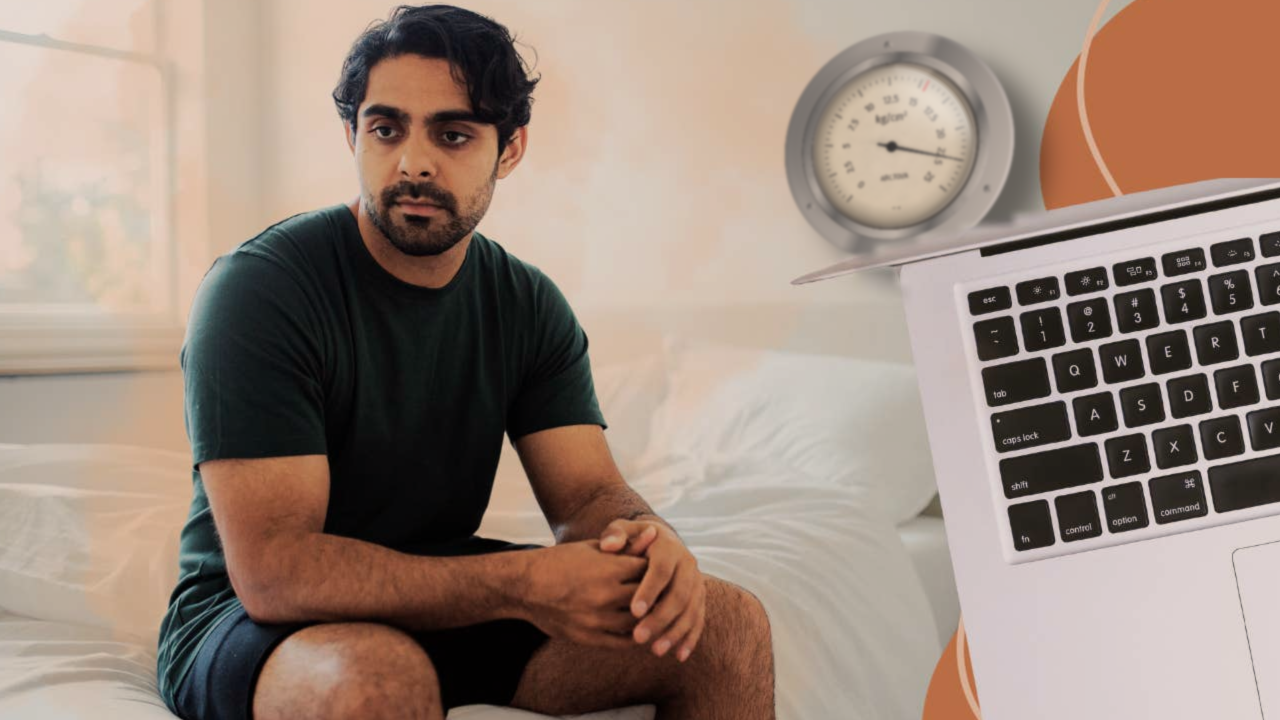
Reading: 22.5 kg/cm²
